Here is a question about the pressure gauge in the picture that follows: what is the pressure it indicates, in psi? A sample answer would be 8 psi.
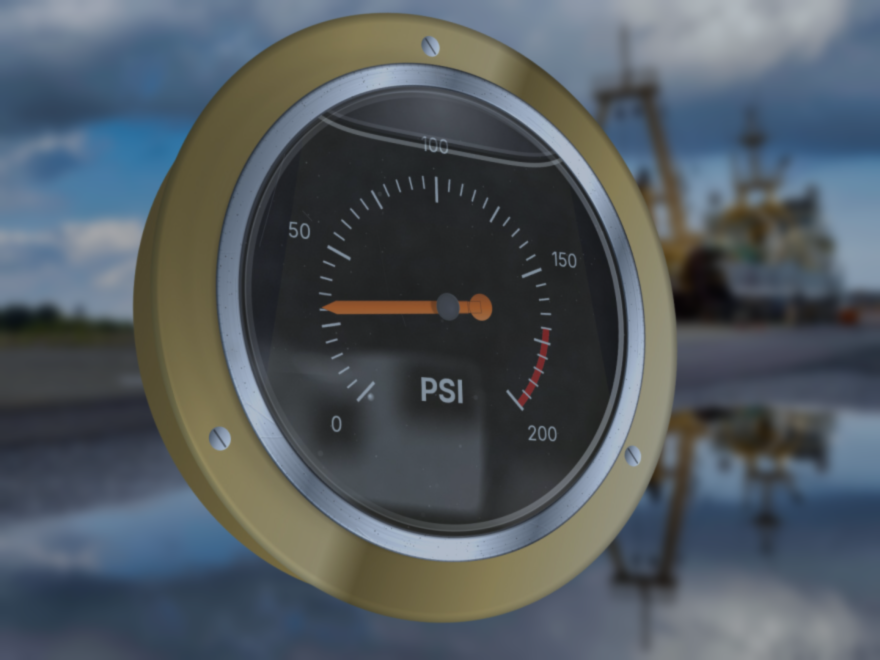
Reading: 30 psi
